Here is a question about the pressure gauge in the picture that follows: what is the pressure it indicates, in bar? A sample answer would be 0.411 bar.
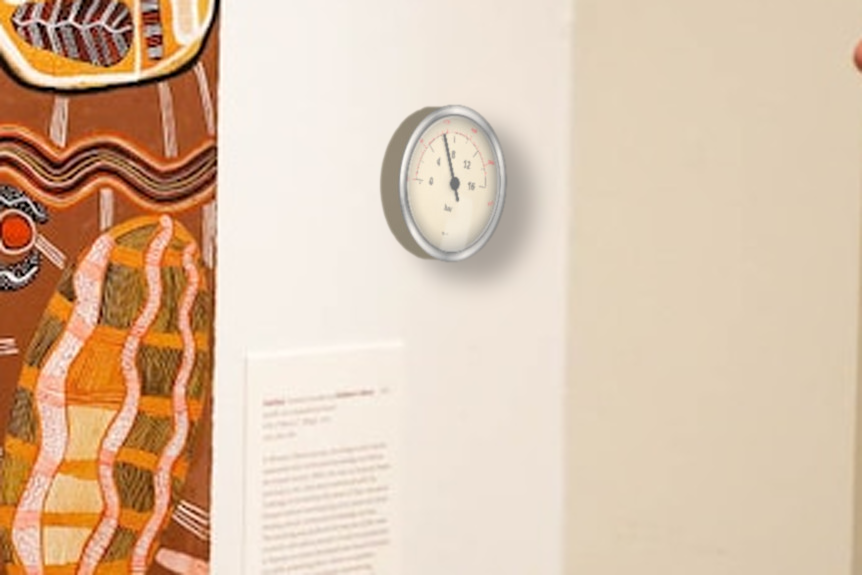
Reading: 6 bar
